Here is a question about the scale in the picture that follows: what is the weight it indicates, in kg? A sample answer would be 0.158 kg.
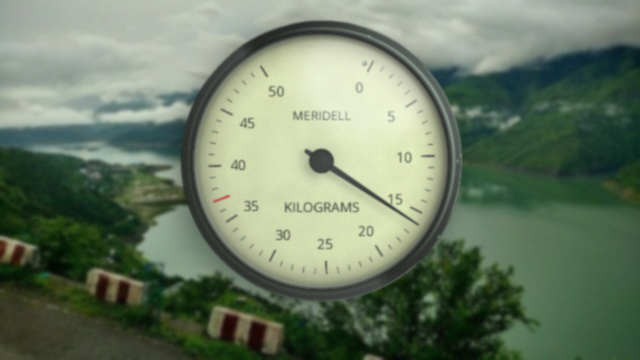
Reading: 16 kg
